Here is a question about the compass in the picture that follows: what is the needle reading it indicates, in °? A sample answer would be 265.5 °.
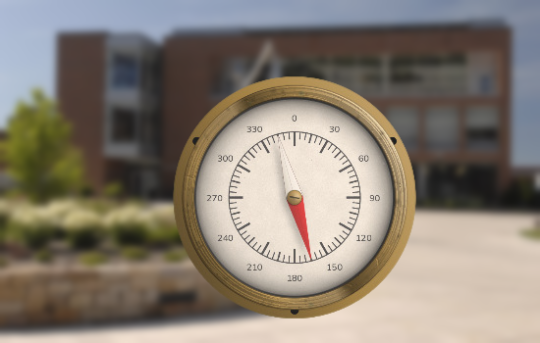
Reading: 165 °
